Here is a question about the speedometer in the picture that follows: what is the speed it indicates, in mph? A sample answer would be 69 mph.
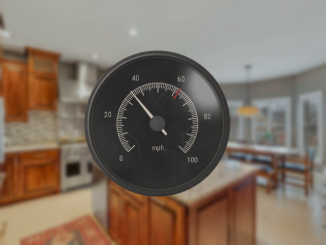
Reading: 35 mph
